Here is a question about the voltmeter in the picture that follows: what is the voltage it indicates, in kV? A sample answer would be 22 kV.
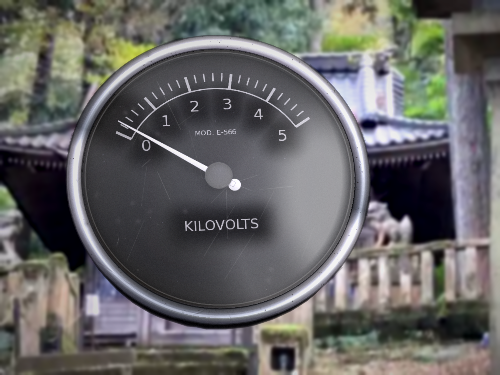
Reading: 0.2 kV
